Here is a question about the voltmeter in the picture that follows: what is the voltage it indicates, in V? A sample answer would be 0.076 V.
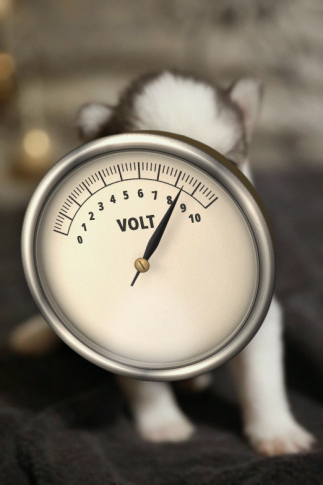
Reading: 8.4 V
